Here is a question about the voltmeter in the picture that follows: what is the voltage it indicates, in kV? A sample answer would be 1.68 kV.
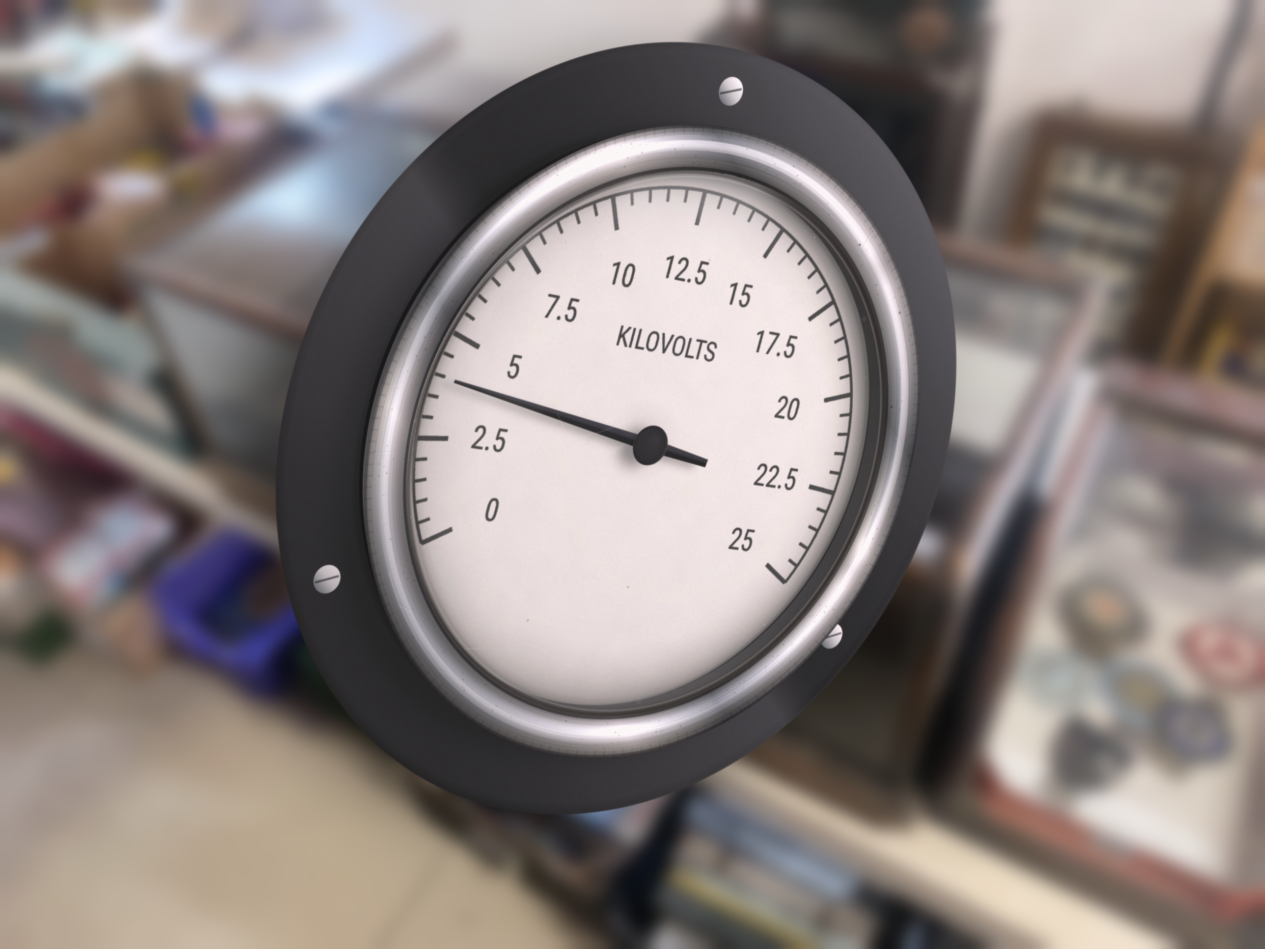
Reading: 4 kV
